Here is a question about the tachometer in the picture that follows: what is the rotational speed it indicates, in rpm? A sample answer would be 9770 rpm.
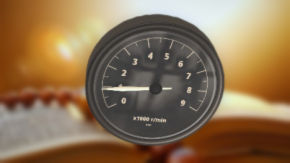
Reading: 1000 rpm
